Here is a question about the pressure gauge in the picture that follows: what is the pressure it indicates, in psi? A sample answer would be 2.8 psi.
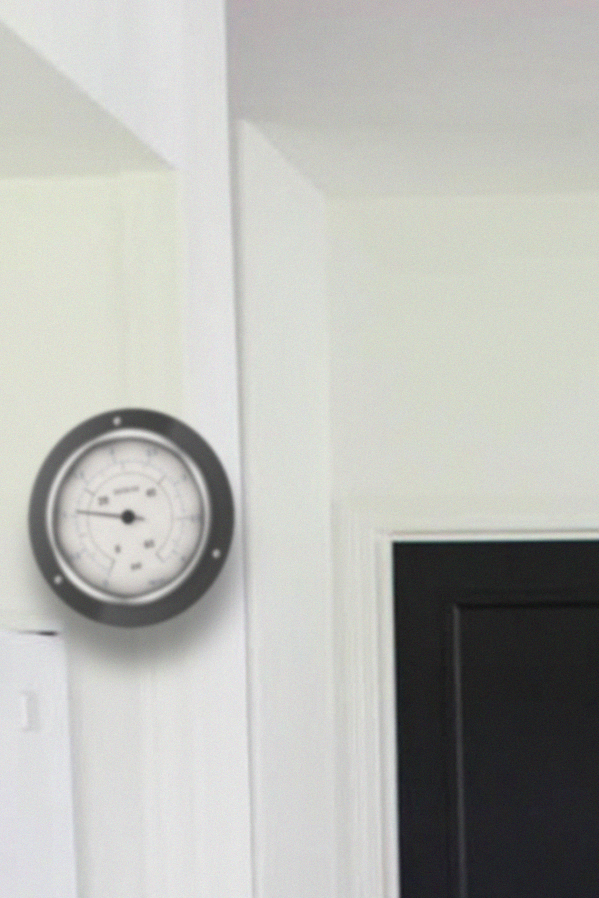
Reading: 15 psi
